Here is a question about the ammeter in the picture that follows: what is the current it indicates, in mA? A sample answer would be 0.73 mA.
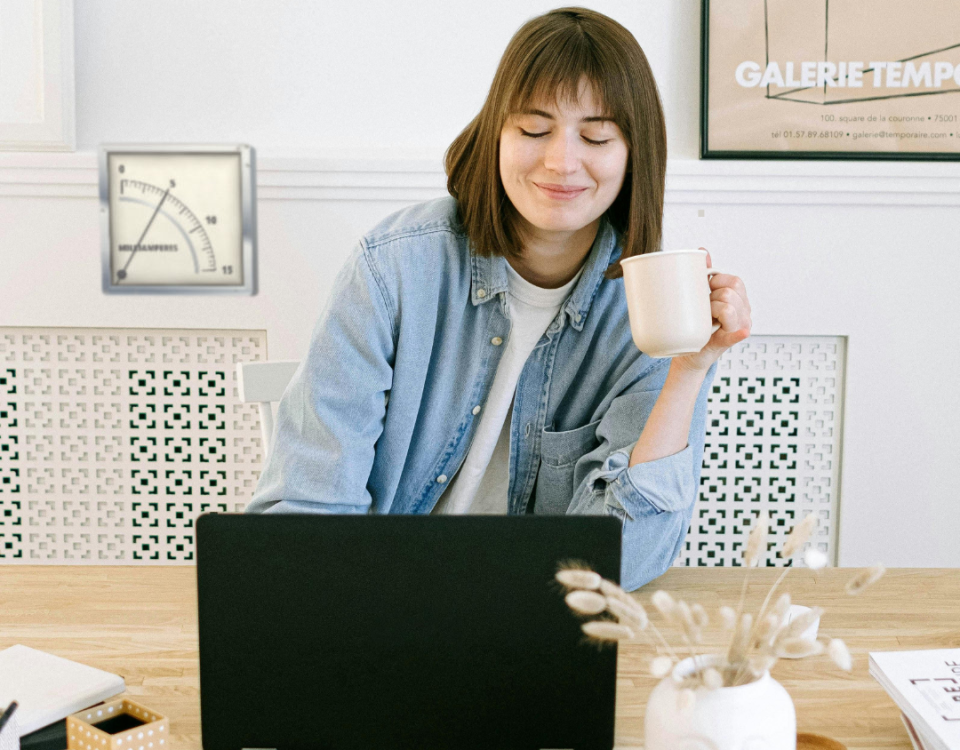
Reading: 5 mA
